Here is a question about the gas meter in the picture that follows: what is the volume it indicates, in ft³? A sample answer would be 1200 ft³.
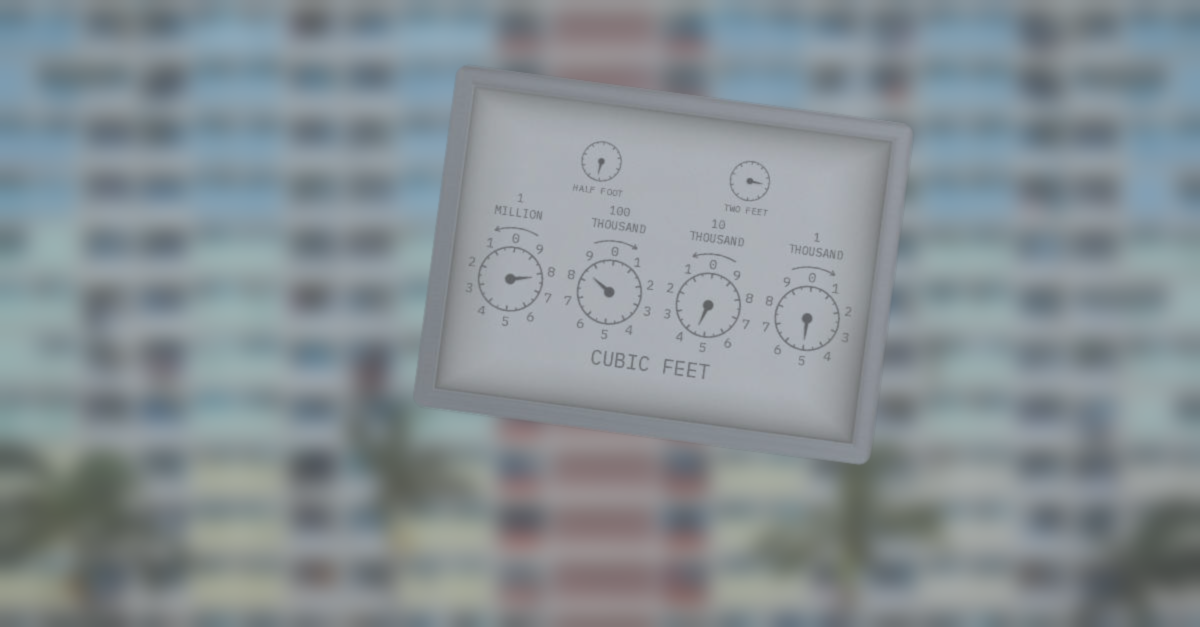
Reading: 784500 ft³
